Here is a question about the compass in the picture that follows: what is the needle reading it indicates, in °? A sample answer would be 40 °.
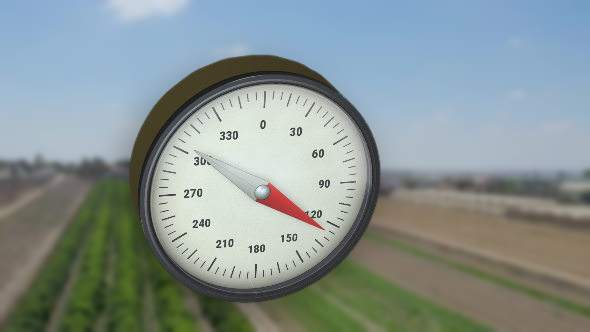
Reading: 125 °
